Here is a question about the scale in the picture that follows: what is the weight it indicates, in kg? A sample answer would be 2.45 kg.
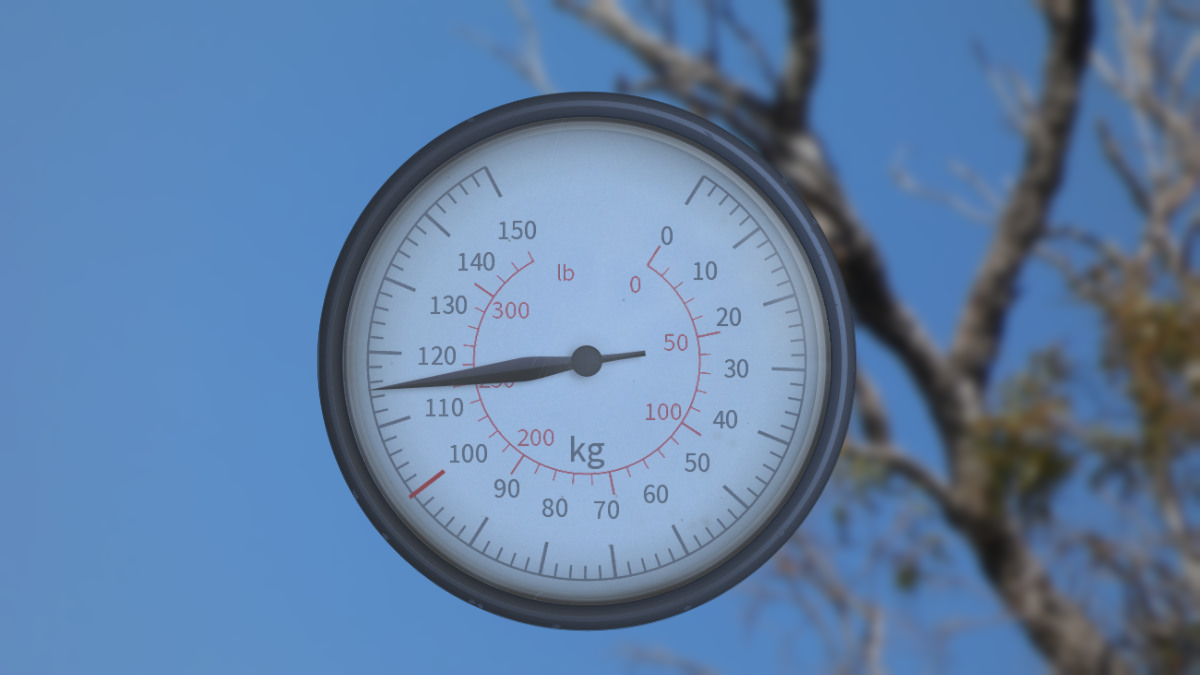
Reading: 115 kg
